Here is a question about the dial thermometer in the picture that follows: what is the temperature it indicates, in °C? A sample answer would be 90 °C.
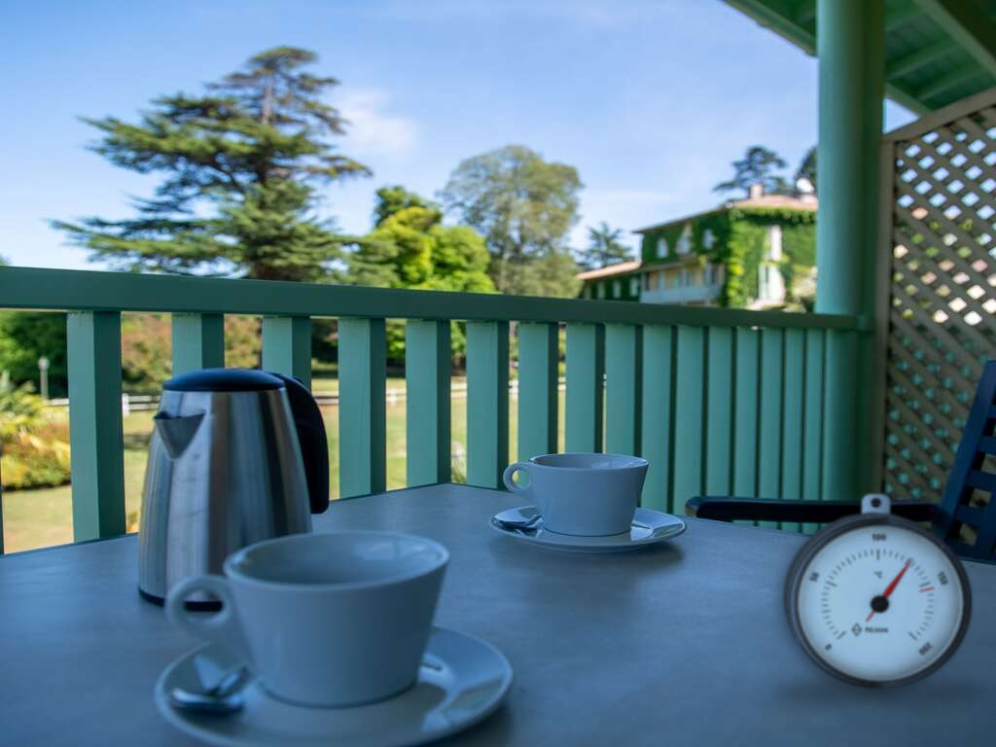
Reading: 125 °C
